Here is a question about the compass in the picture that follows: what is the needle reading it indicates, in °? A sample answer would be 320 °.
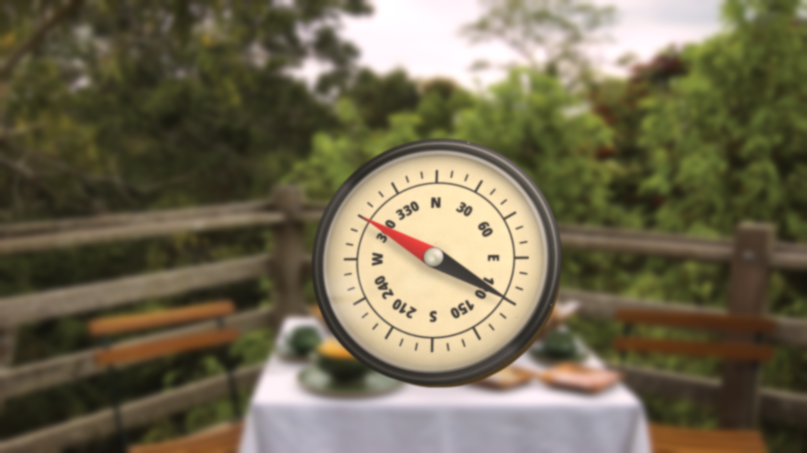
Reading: 300 °
